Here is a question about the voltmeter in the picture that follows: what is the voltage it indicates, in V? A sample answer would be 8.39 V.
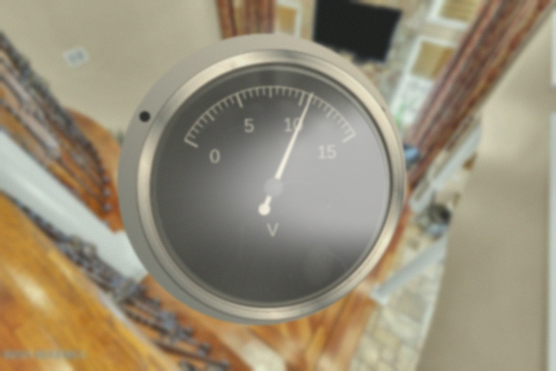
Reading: 10.5 V
